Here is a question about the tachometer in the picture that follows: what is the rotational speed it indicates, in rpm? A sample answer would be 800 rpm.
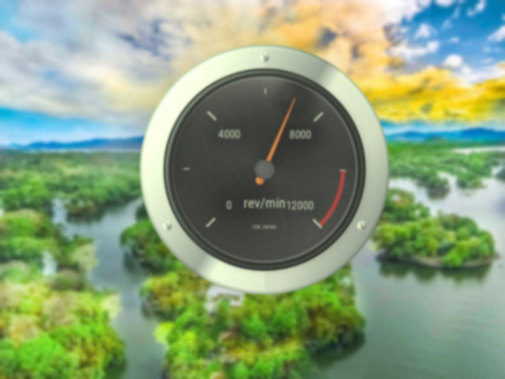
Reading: 7000 rpm
